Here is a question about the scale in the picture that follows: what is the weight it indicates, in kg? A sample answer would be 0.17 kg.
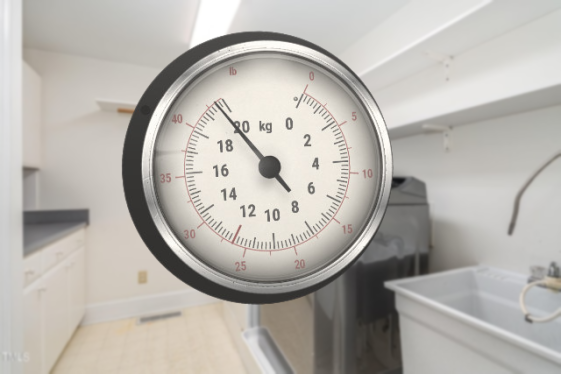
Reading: 19.6 kg
